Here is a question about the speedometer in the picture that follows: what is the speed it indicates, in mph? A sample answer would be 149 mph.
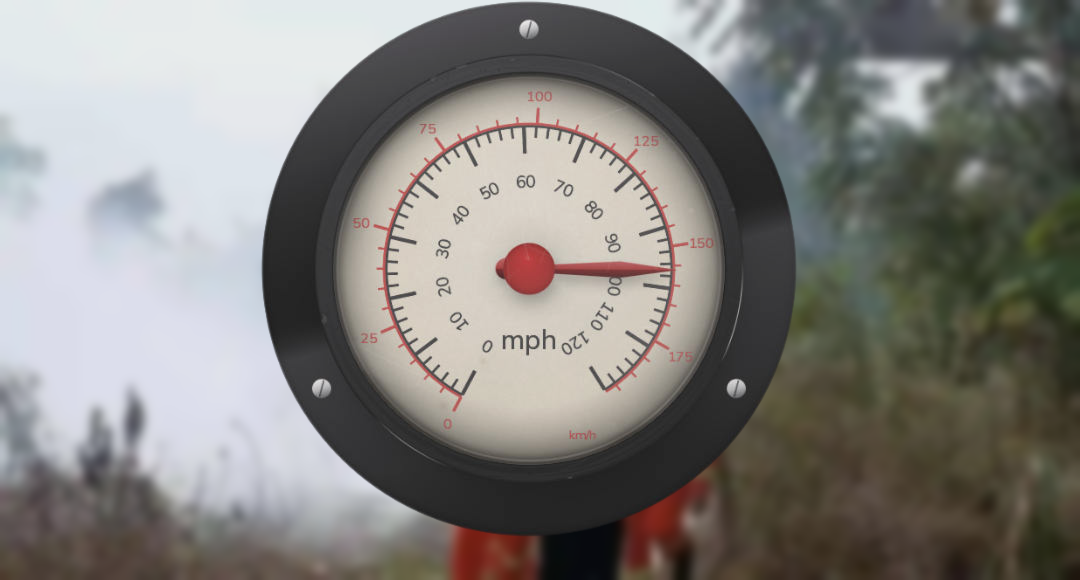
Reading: 97 mph
